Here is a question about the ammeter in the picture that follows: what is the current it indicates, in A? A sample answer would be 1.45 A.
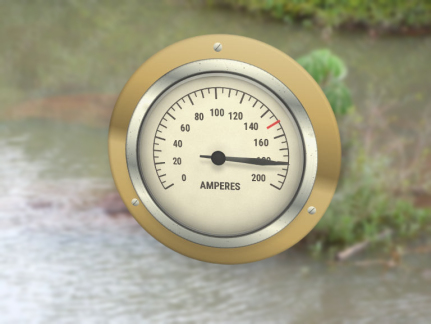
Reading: 180 A
